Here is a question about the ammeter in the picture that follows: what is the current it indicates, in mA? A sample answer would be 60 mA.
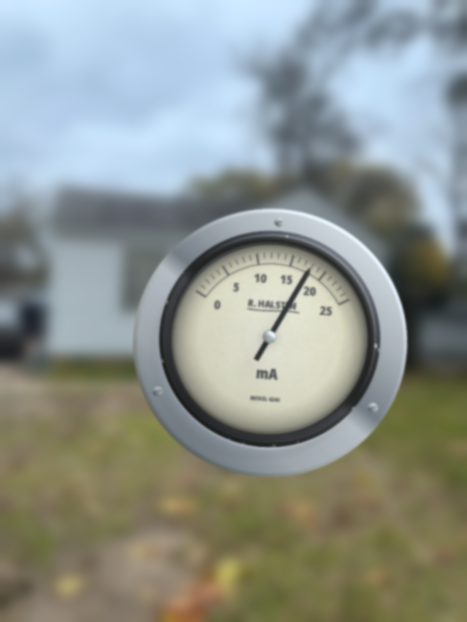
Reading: 18 mA
